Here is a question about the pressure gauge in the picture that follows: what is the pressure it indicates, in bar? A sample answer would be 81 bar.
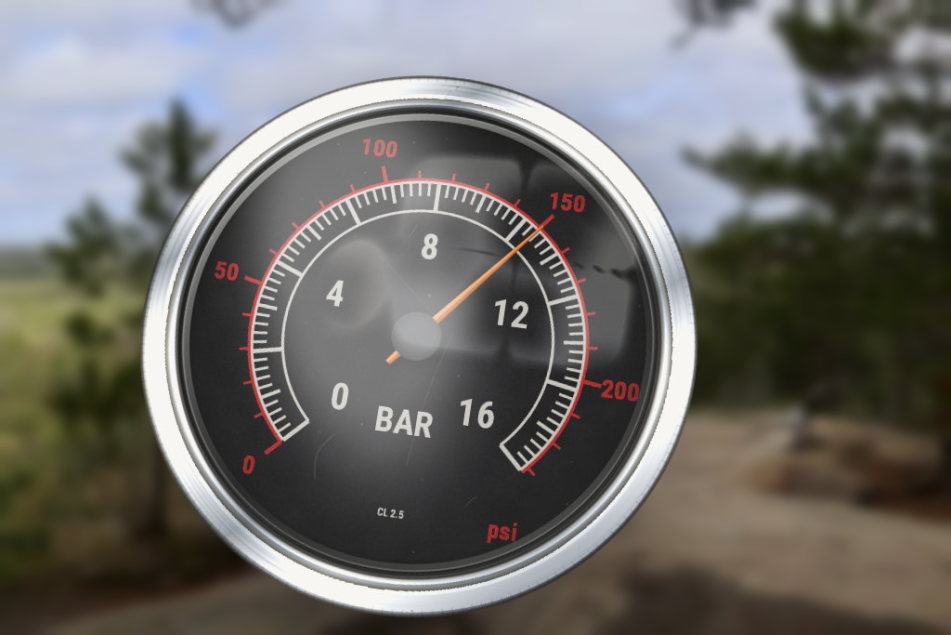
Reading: 10.4 bar
